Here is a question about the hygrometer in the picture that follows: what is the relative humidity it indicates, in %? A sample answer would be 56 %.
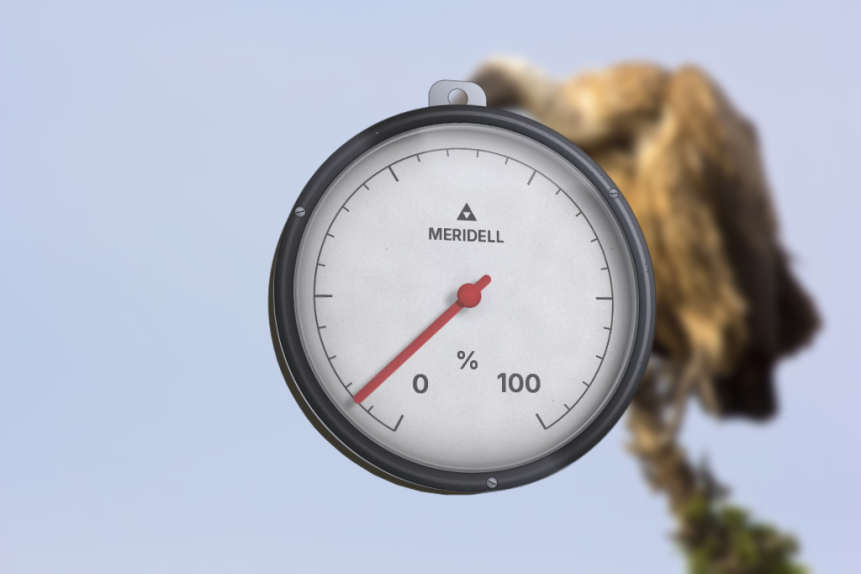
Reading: 6 %
